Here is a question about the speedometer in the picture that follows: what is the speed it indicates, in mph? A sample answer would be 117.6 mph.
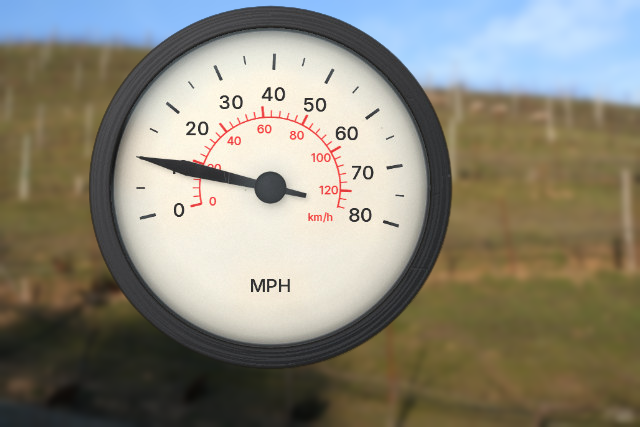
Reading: 10 mph
